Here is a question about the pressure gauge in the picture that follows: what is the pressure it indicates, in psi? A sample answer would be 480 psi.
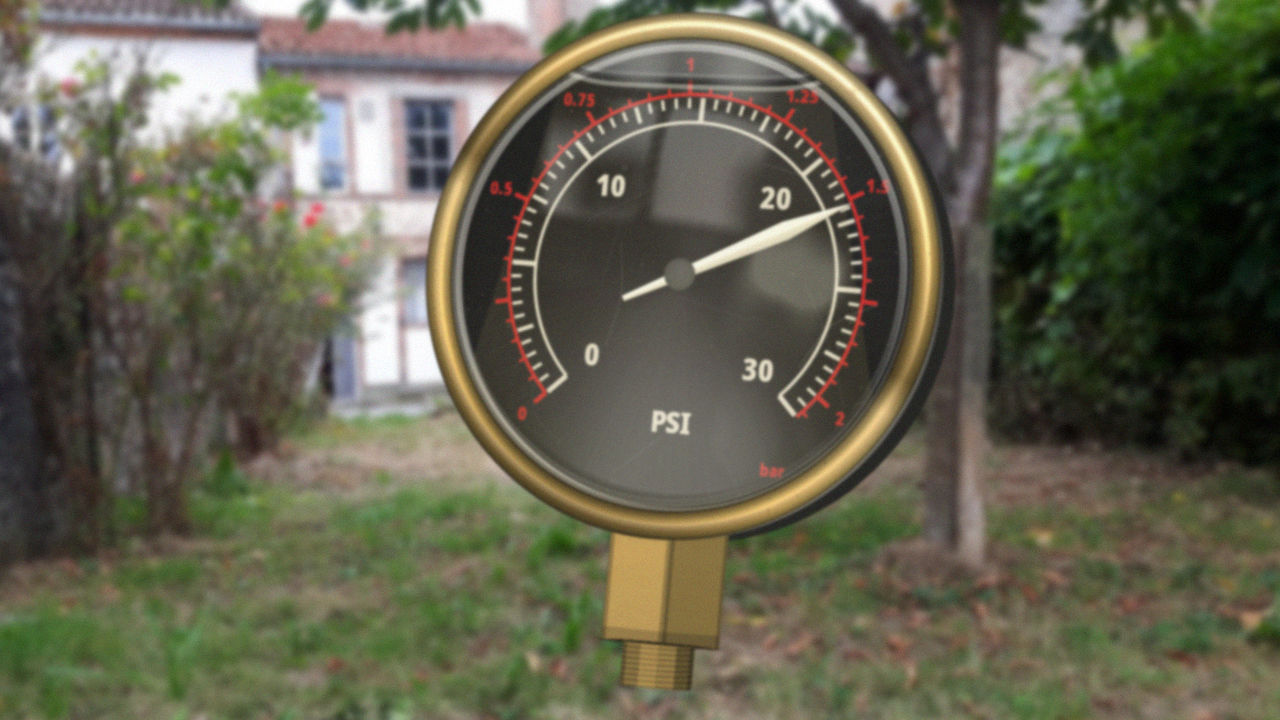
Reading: 22 psi
